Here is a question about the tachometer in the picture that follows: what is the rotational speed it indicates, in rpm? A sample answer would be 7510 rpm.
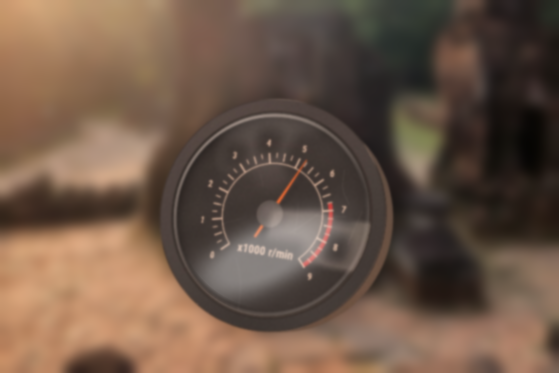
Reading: 5250 rpm
